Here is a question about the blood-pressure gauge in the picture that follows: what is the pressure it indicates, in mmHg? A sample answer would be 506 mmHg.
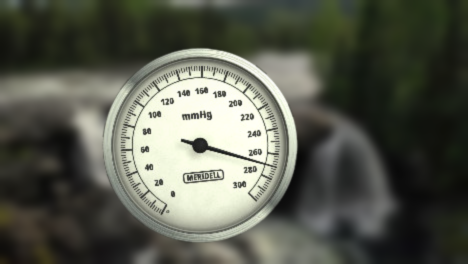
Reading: 270 mmHg
